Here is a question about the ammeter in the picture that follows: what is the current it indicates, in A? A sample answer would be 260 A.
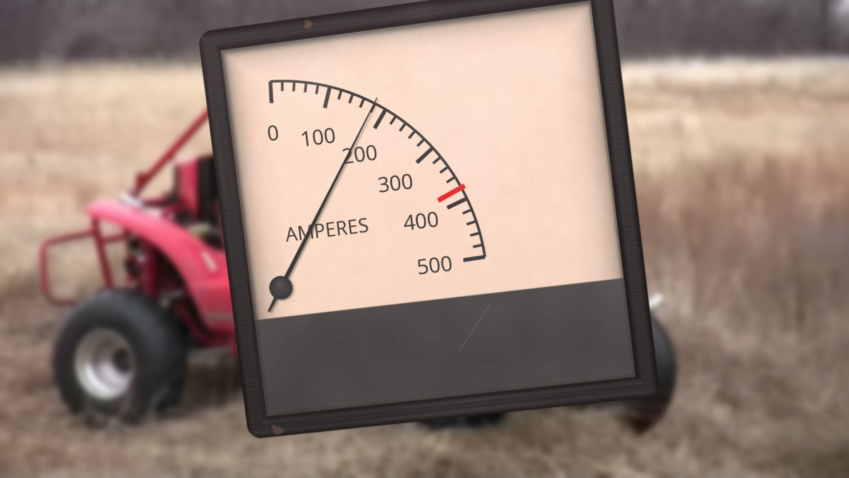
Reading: 180 A
